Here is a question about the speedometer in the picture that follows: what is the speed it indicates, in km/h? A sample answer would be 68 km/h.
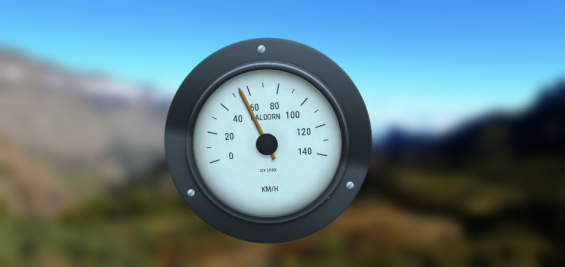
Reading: 55 km/h
